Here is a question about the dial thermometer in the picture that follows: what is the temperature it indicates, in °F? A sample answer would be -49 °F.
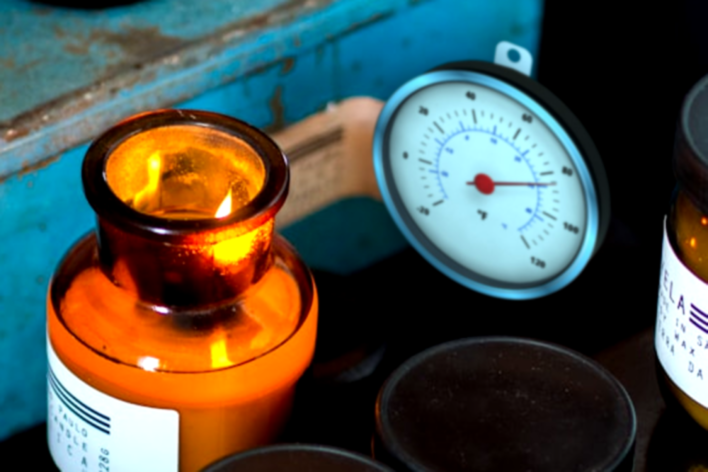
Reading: 84 °F
